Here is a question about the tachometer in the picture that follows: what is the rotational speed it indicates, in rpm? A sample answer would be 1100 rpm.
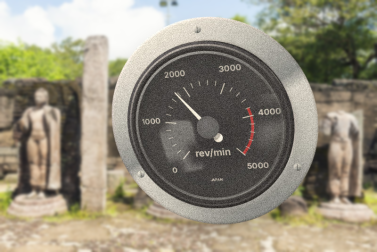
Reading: 1800 rpm
